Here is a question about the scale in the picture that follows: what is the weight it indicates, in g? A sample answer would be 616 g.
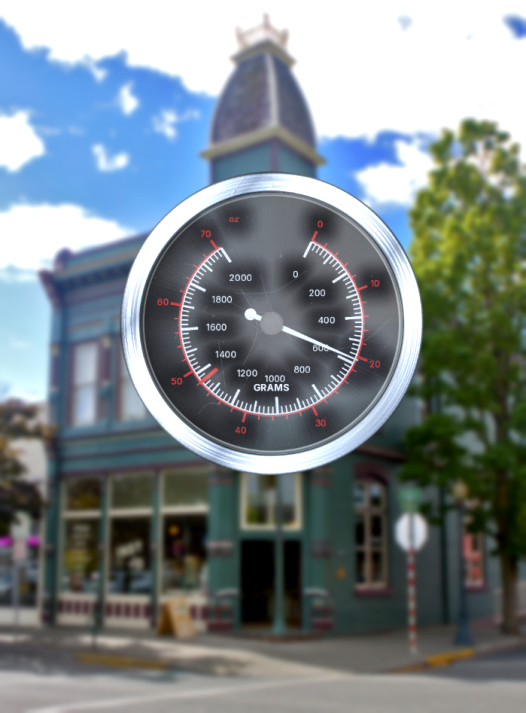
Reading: 580 g
